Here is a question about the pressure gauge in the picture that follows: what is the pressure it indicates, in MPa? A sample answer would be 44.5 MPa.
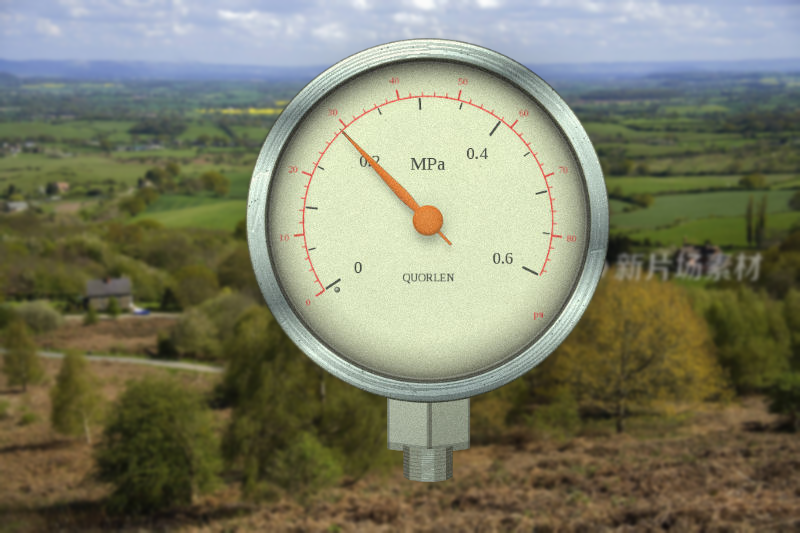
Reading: 0.2 MPa
